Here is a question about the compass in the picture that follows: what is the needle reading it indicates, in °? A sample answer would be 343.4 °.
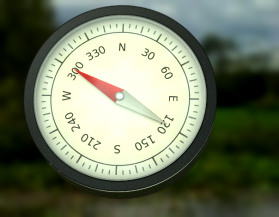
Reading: 300 °
